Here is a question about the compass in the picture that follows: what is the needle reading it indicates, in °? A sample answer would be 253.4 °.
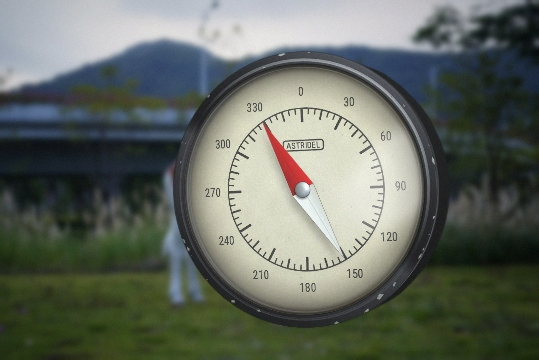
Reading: 330 °
